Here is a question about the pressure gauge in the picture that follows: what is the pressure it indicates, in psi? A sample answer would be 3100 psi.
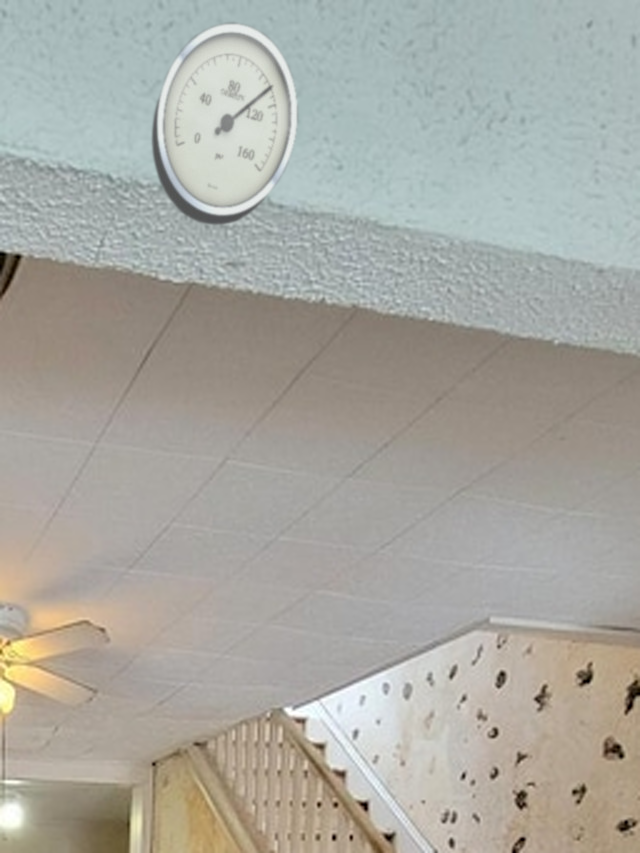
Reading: 110 psi
